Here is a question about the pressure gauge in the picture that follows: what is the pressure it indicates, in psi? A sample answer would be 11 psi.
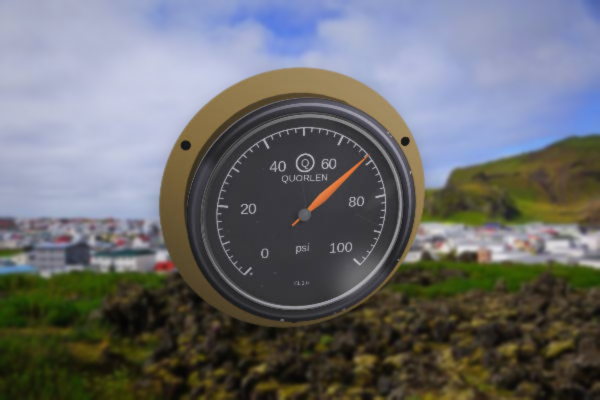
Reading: 68 psi
